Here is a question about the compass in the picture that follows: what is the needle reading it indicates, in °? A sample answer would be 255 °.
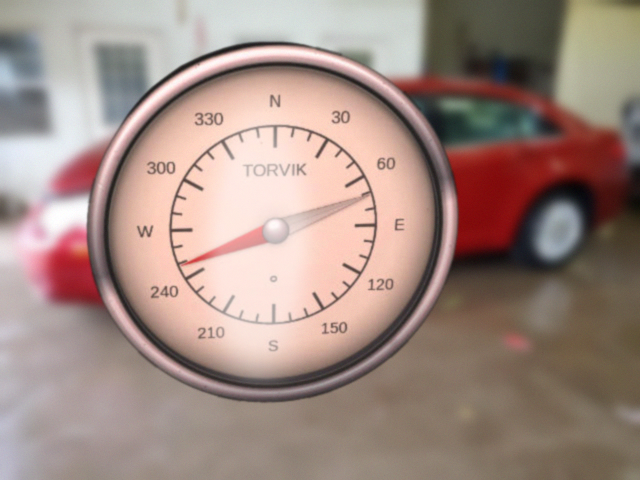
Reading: 250 °
